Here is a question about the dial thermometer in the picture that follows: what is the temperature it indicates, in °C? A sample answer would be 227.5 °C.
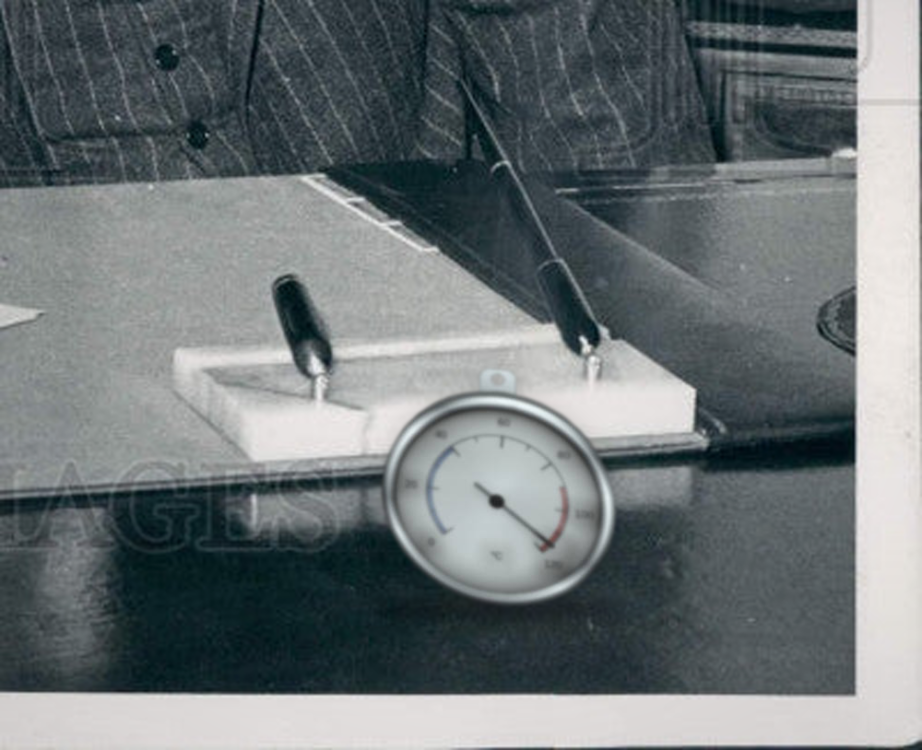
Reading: 115 °C
